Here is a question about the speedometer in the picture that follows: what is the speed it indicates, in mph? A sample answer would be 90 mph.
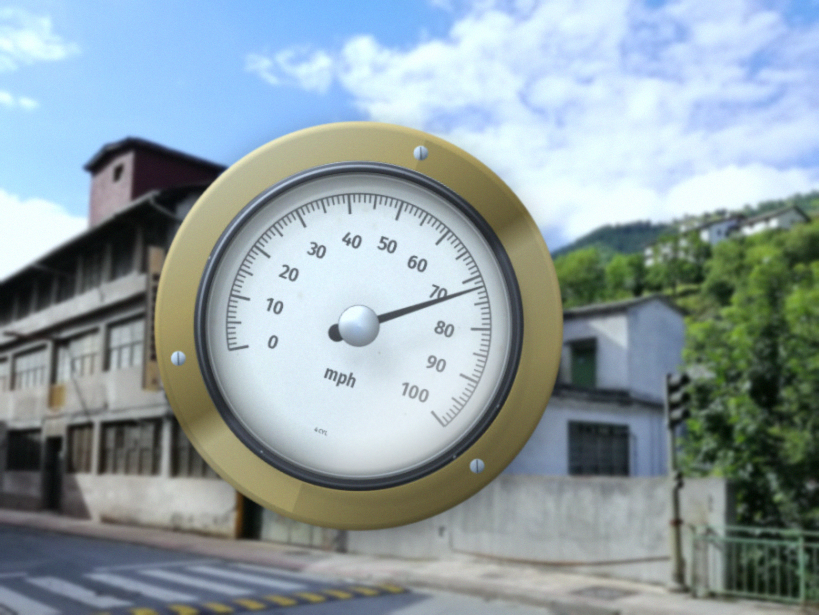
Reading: 72 mph
